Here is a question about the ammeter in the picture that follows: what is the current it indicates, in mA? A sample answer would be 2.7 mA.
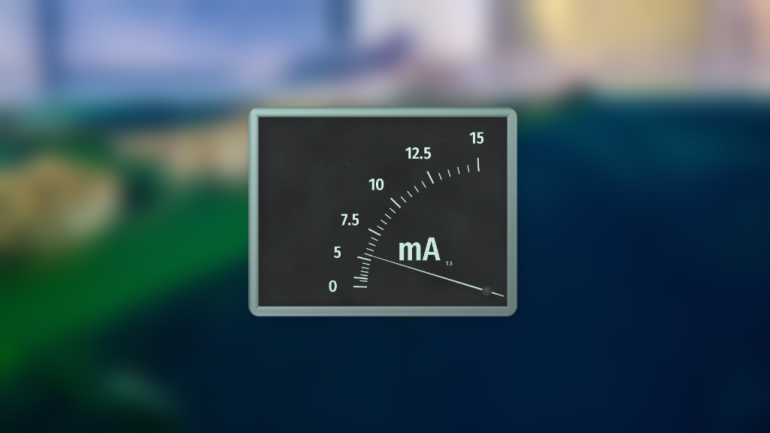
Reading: 5.5 mA
